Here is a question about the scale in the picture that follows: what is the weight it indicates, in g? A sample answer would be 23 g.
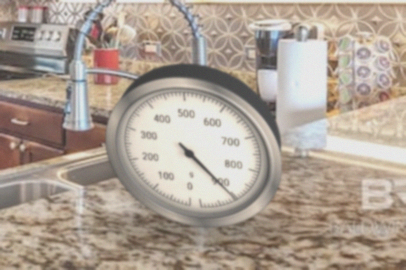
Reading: 900 g
